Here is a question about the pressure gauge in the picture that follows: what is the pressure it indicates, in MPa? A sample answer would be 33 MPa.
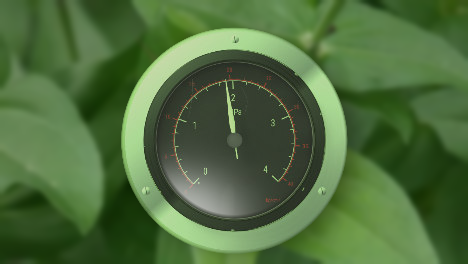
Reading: 1.9 MPa
